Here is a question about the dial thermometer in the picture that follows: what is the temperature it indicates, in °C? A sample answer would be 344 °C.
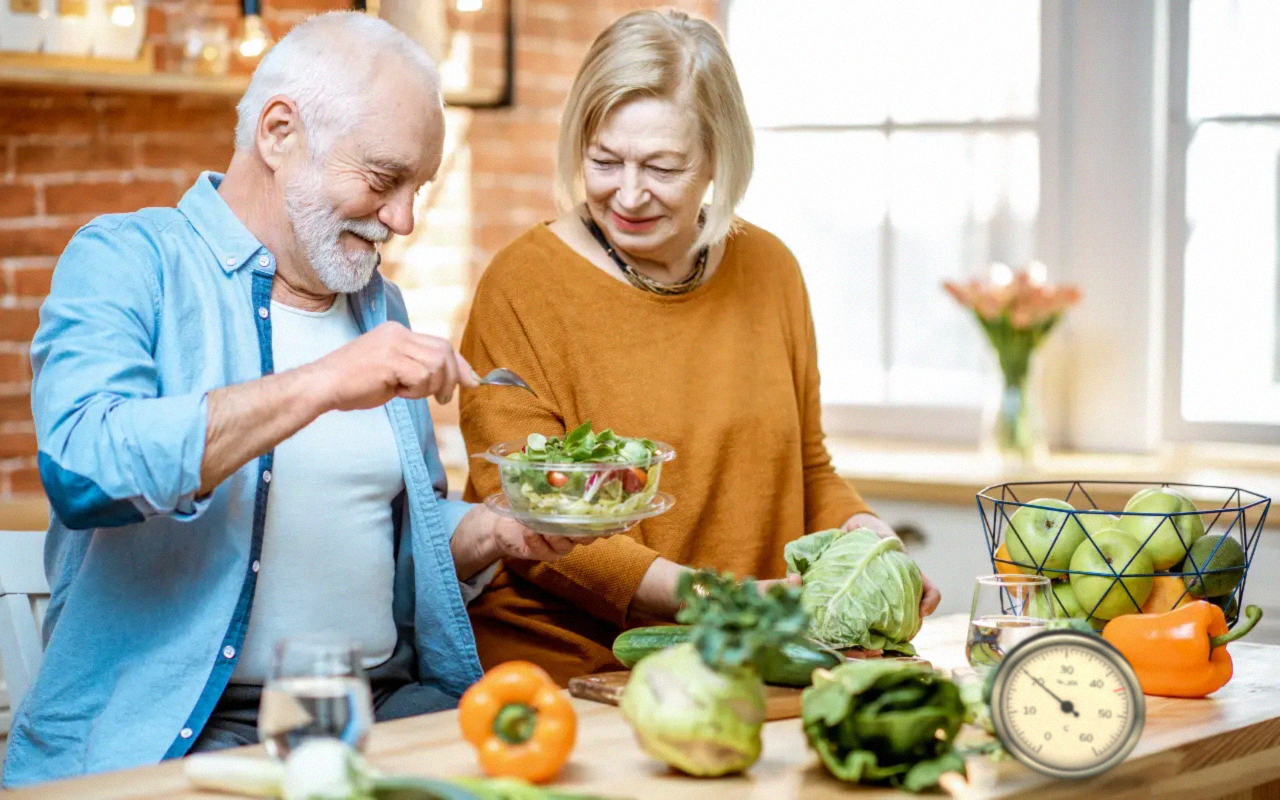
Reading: 20 °C
